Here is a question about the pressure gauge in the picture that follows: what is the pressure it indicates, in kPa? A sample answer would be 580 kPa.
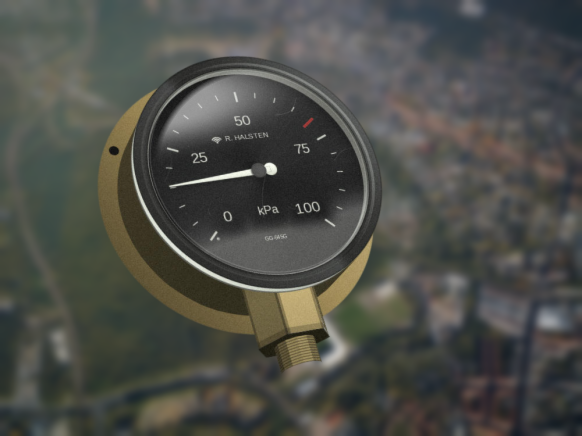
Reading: 15 kPa
